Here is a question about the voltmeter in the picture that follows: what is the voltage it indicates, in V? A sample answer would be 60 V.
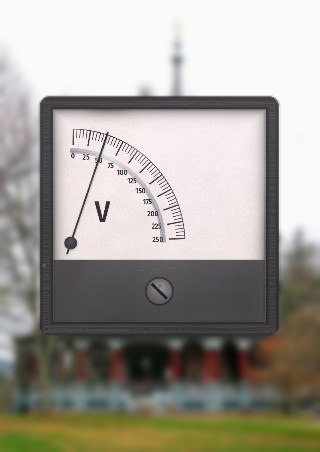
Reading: 50 V
